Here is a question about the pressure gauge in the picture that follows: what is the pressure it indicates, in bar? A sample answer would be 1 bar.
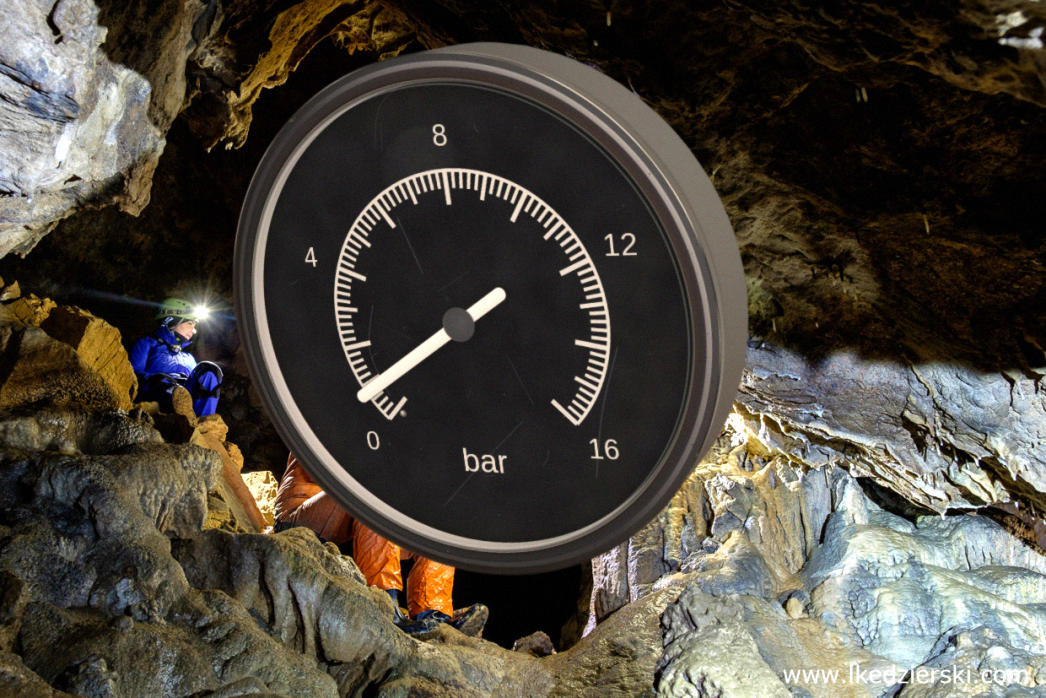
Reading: 0.8 bar
